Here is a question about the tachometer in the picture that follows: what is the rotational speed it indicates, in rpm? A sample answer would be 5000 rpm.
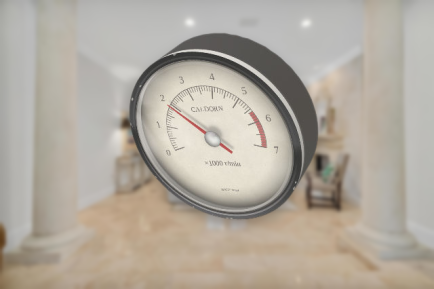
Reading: 2000 rpm
